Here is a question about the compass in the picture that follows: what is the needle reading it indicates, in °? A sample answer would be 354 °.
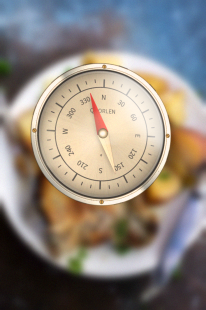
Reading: 340 °
